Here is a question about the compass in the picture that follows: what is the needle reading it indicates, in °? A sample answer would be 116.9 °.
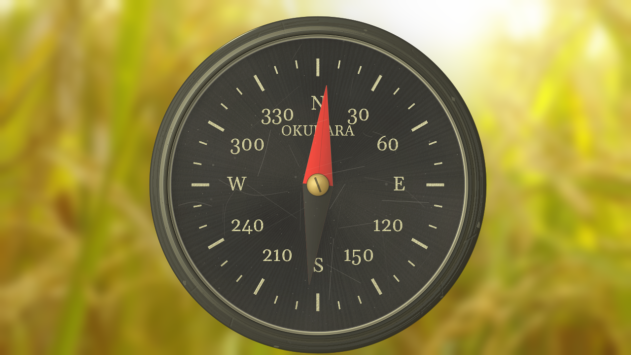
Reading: 5 °
